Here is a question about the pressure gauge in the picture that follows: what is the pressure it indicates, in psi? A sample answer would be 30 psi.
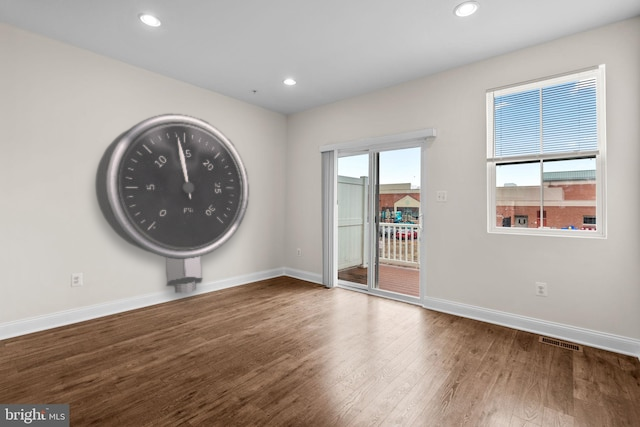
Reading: 14 psi
